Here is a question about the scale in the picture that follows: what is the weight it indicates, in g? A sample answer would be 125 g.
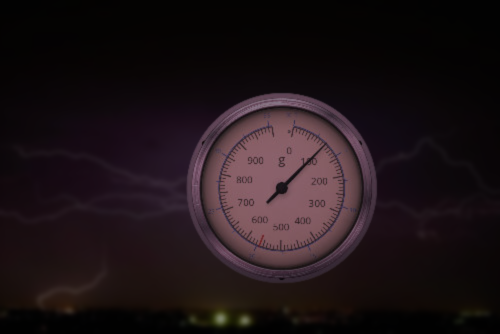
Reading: 100 g
